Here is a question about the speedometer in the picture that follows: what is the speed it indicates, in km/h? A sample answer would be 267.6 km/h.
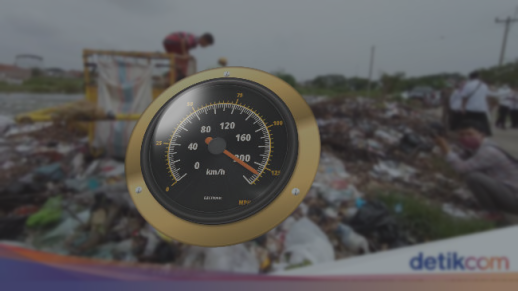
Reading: 210 km/h
